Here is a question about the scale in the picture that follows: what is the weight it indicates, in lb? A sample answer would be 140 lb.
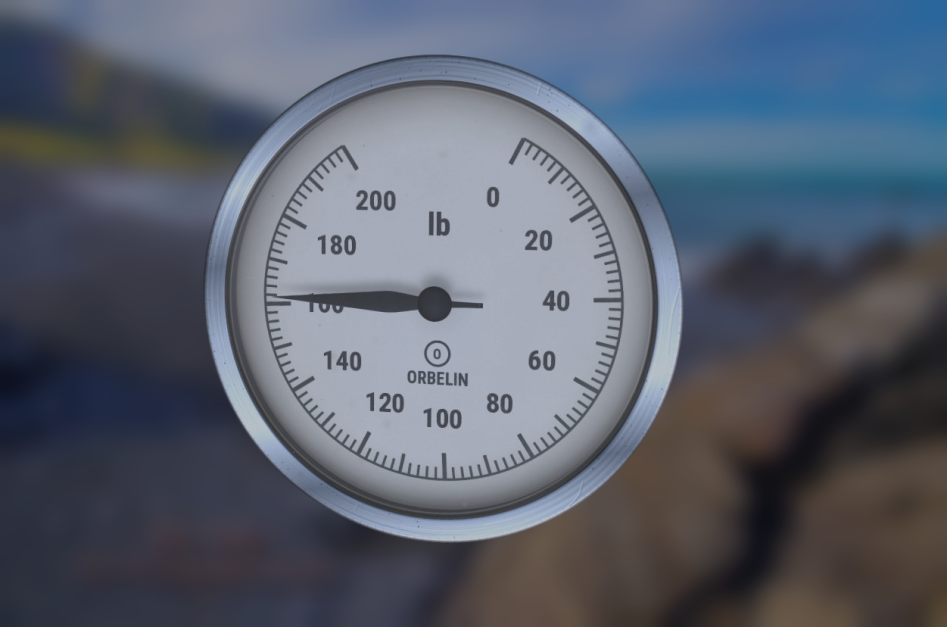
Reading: 162 lb
